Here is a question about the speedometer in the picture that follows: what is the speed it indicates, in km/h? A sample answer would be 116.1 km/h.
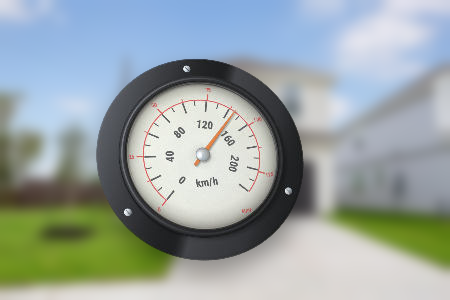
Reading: 145 km/h
